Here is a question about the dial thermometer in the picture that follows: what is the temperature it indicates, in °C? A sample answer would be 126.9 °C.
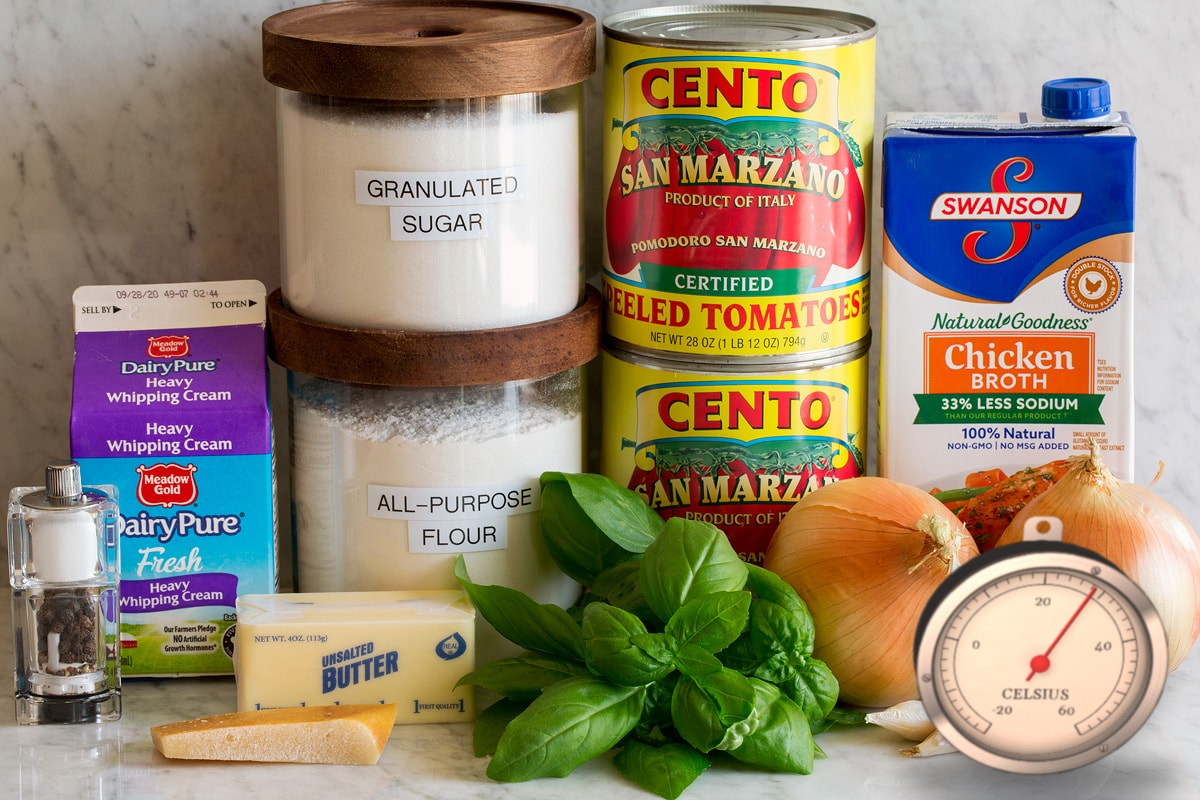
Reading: 28 °C
